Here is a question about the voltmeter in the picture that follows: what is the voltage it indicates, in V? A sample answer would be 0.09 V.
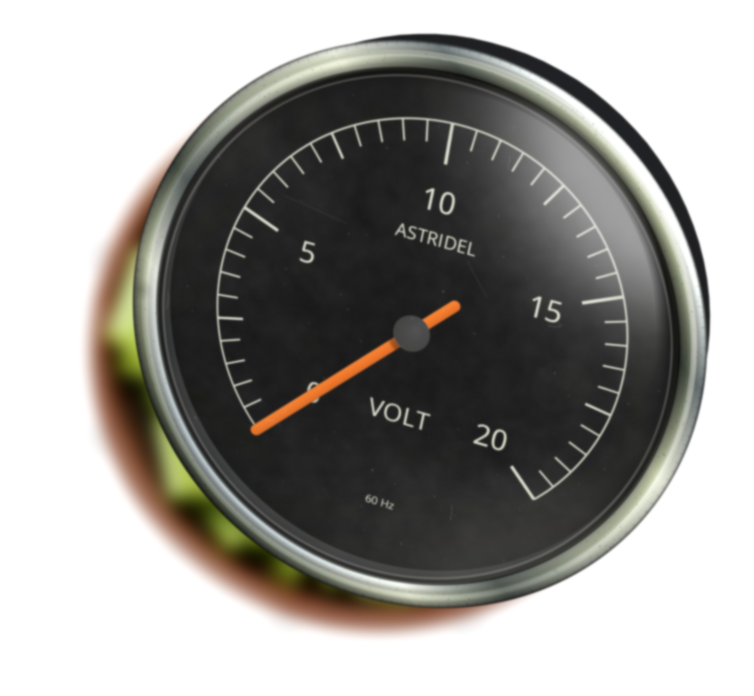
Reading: 0 V
